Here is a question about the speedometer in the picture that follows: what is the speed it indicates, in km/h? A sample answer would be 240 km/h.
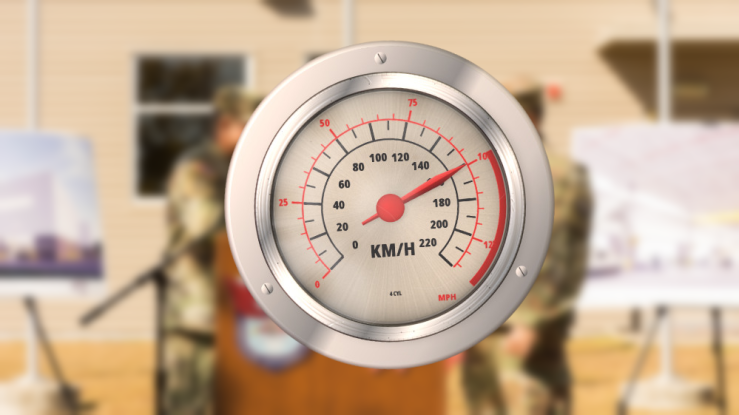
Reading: 160 km/h
